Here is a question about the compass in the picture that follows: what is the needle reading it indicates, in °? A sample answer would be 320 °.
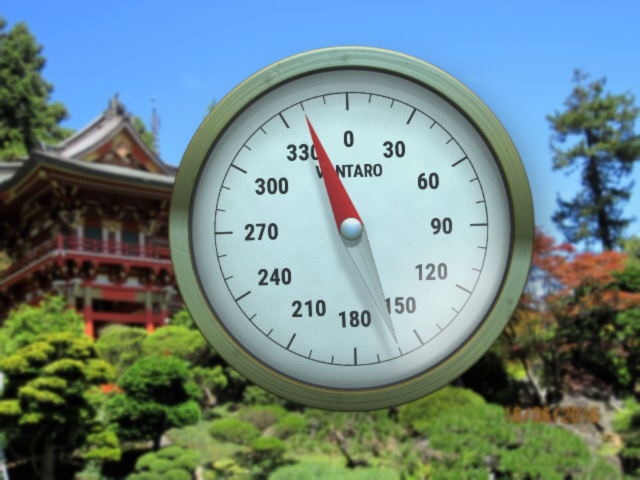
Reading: 340 °
